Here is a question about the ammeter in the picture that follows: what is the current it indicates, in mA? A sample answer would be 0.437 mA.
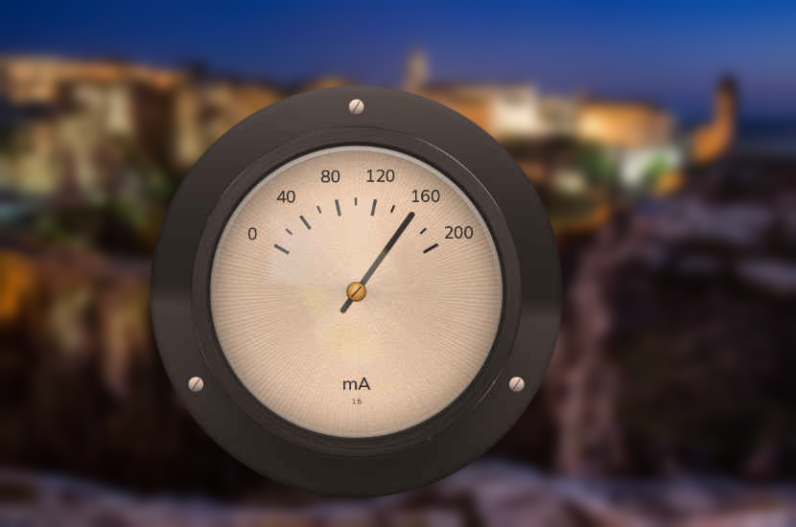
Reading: 160 mA
